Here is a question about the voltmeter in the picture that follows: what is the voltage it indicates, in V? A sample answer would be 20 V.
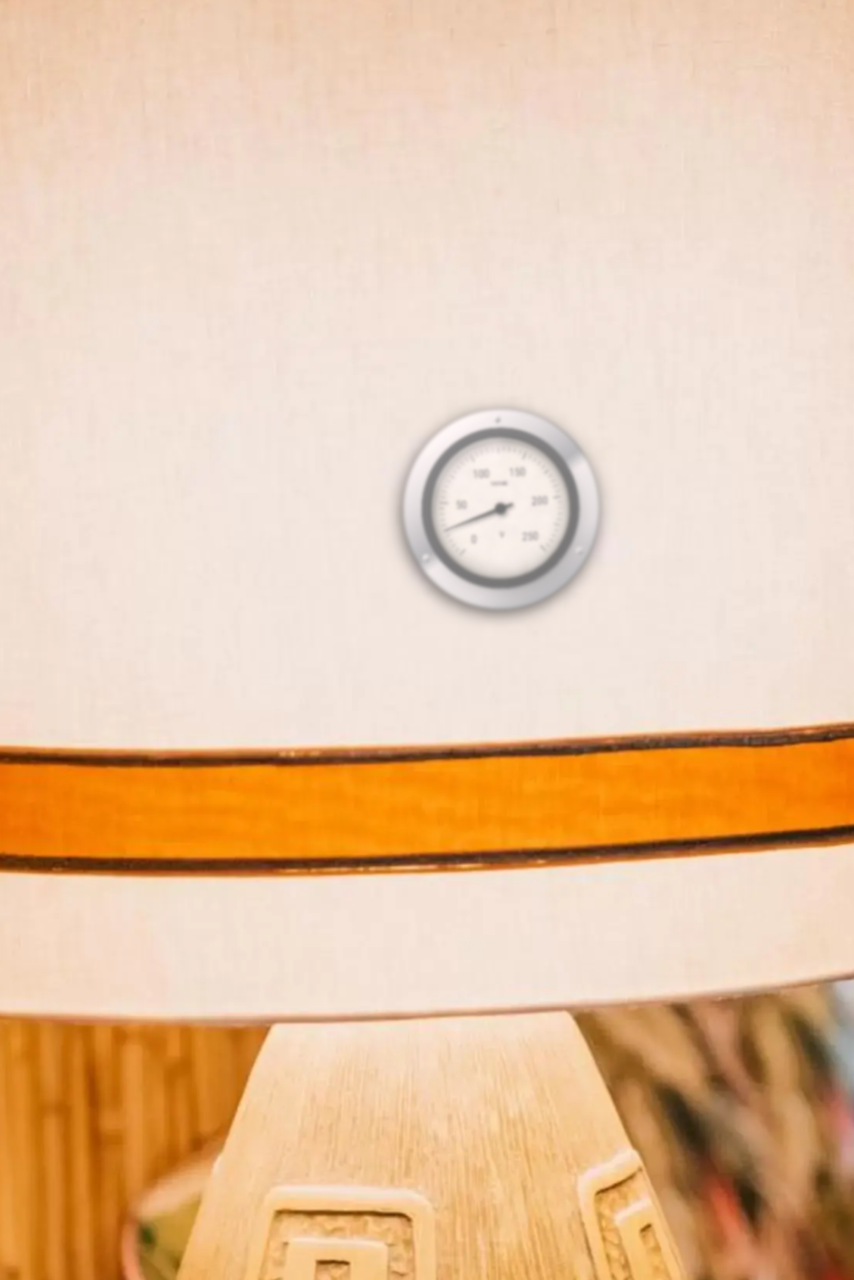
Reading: 25 V
